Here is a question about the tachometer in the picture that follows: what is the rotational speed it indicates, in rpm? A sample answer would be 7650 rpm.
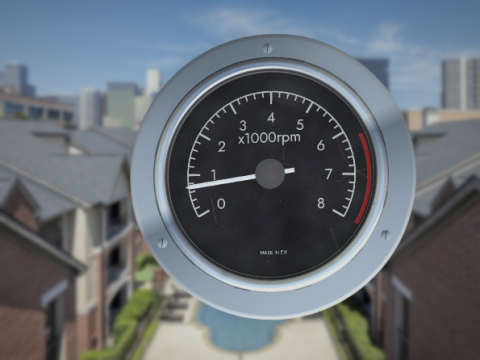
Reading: 700 rpm
